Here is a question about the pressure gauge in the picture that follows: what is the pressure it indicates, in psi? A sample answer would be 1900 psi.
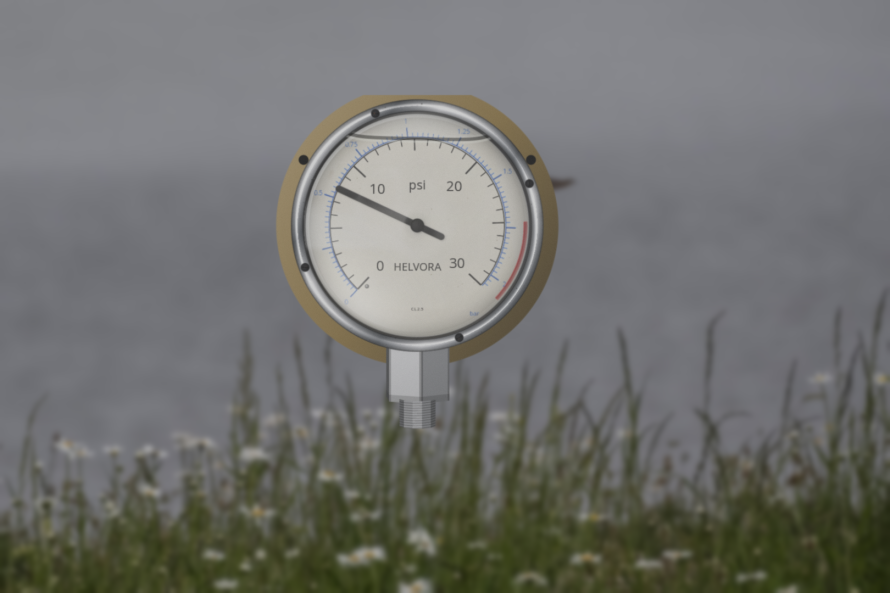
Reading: 8 psi
